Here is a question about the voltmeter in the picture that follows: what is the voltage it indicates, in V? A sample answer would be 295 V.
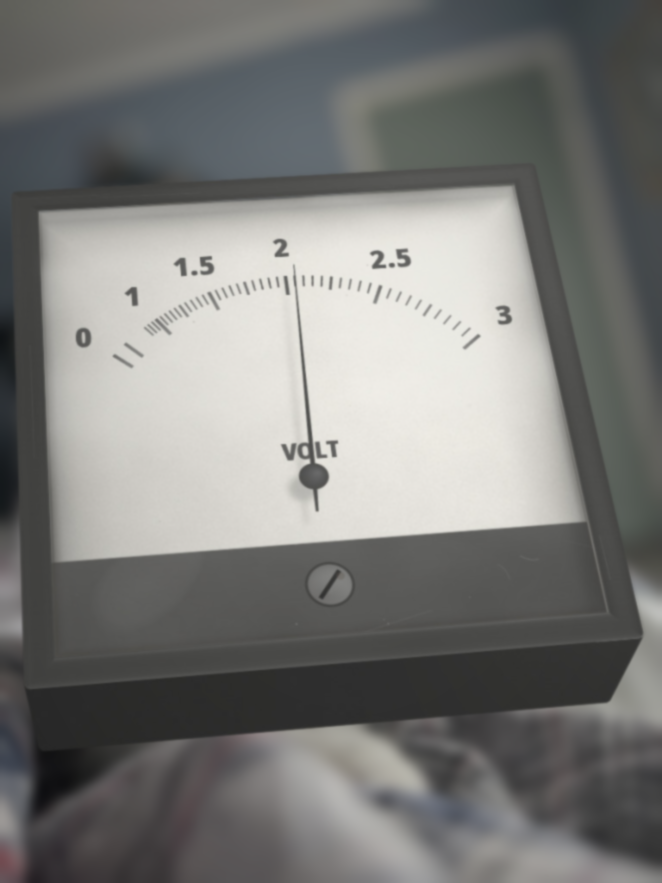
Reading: 2.05 V
